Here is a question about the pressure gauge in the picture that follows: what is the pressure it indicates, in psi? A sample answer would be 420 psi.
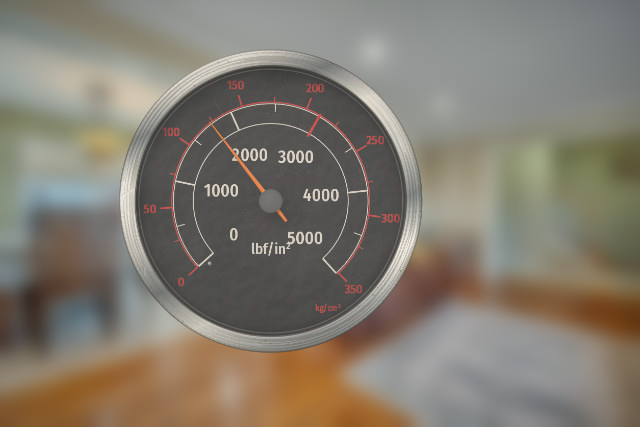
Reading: 1750 psi
